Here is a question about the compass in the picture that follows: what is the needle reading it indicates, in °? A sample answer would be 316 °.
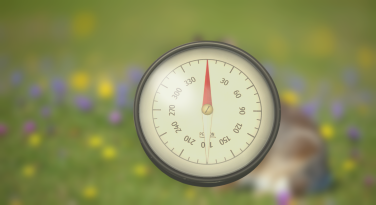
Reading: 0 °
